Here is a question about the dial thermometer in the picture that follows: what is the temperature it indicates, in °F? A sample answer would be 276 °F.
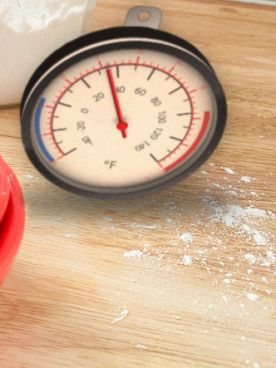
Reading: 35 °F
